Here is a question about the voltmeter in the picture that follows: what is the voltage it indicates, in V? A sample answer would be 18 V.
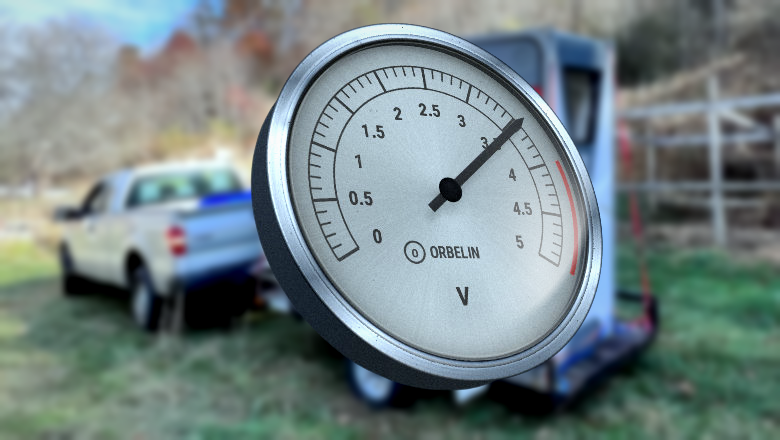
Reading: 3.55 V
